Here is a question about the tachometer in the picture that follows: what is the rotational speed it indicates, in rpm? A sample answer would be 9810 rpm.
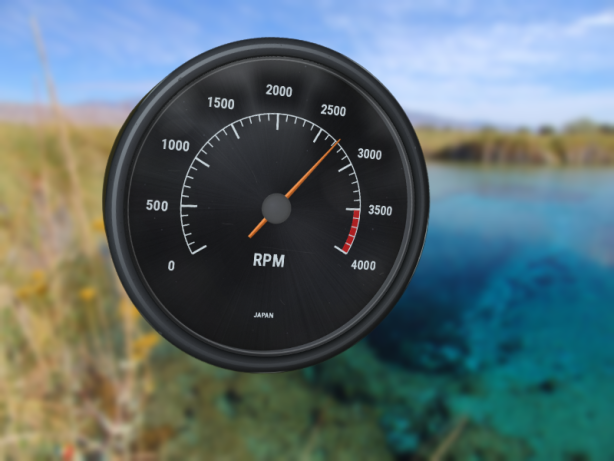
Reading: 2700 rpm
